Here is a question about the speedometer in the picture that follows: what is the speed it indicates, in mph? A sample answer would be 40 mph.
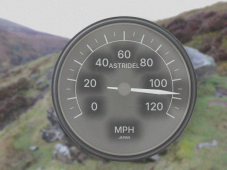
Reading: 107.5 mph
